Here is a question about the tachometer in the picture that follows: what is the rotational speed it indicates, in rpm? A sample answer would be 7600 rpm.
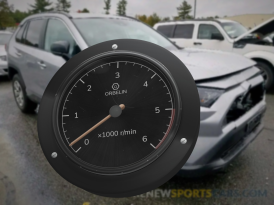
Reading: 200 rpm
